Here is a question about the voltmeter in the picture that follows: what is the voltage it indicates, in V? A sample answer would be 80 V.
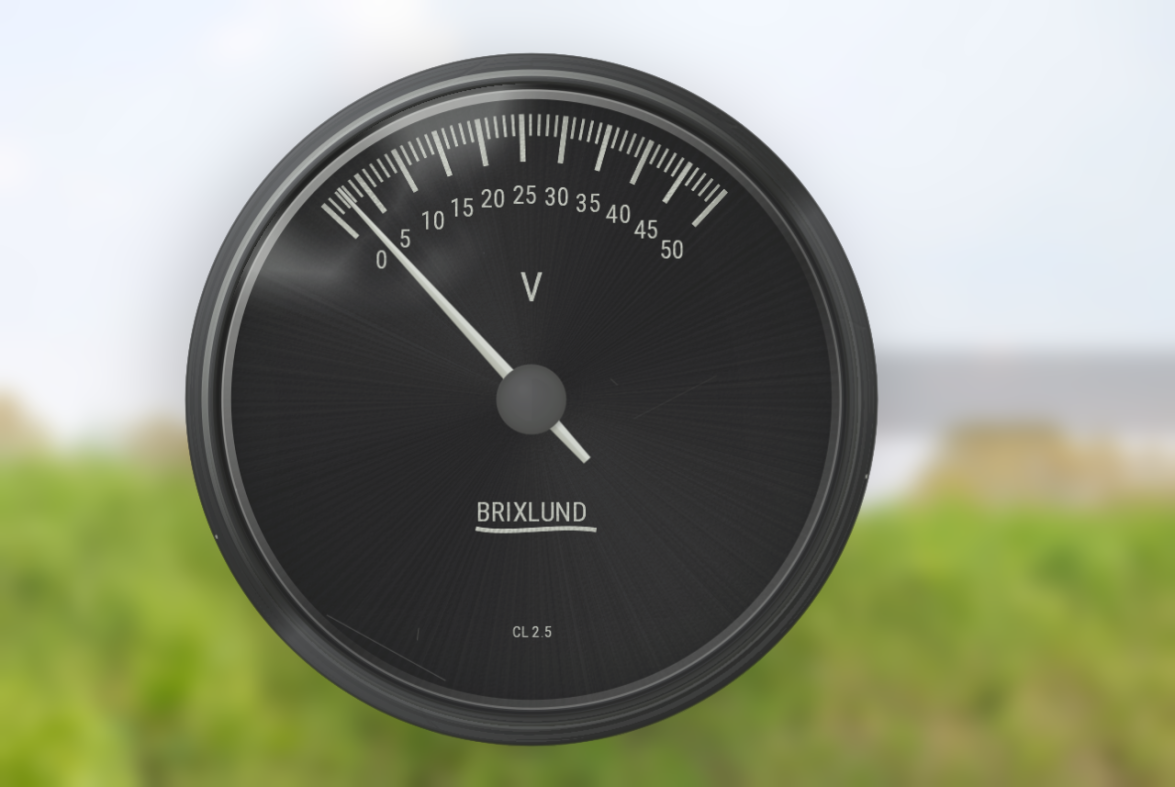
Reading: 2.5 V
